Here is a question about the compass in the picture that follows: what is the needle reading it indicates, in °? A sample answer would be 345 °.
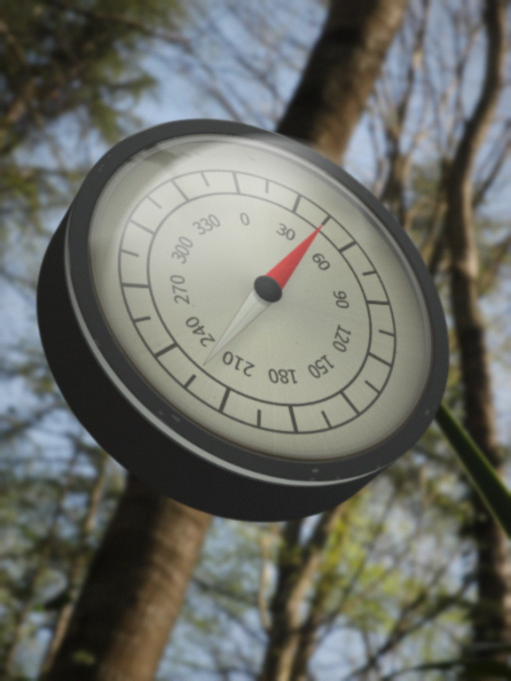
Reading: 45 °
